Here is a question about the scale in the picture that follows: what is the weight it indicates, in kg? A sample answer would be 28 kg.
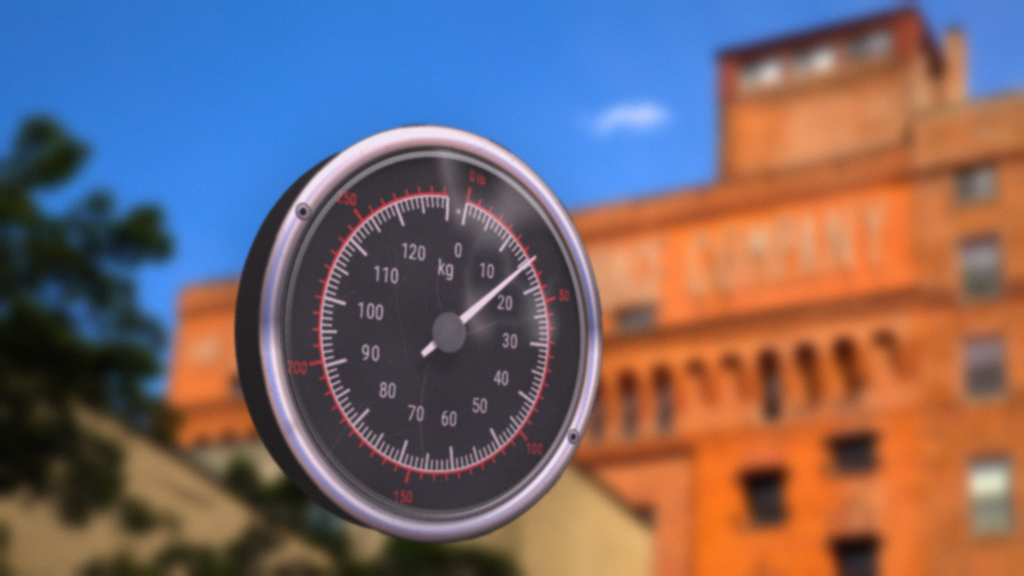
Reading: 15 kg
